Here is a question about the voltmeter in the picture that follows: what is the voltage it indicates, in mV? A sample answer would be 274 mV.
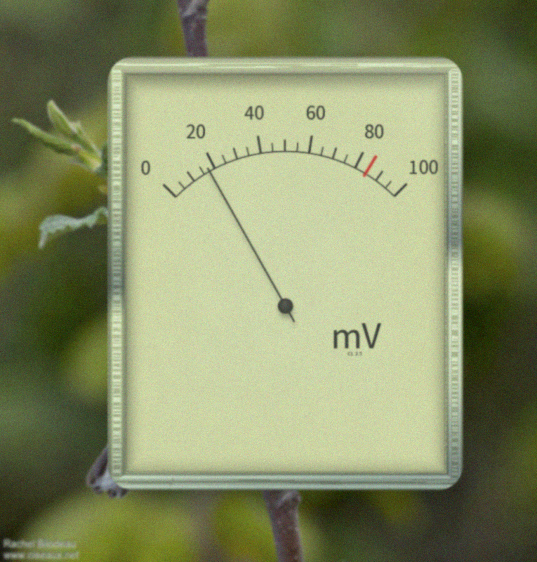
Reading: 17.5 mV
